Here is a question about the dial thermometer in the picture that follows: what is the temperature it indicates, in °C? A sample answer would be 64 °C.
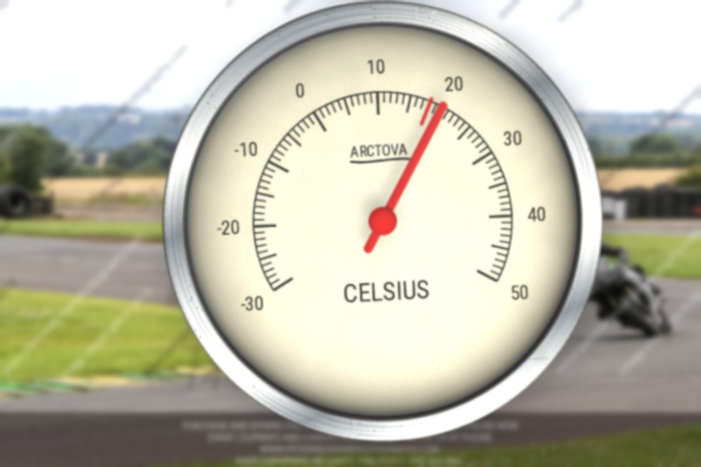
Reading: 20 °C
